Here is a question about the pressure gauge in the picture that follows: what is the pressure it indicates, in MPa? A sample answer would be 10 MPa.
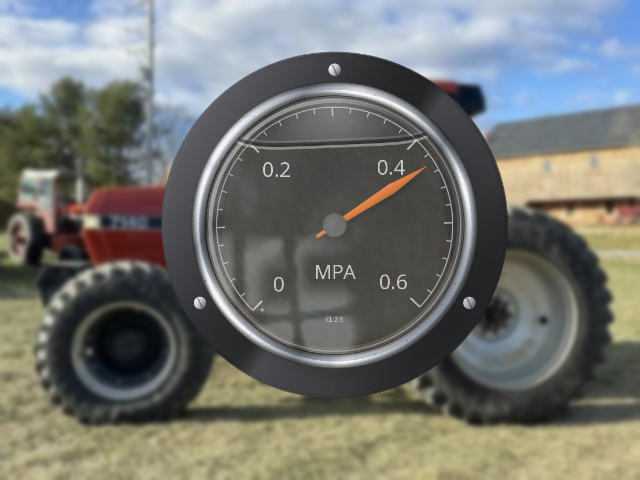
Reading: 0.43 MPa
